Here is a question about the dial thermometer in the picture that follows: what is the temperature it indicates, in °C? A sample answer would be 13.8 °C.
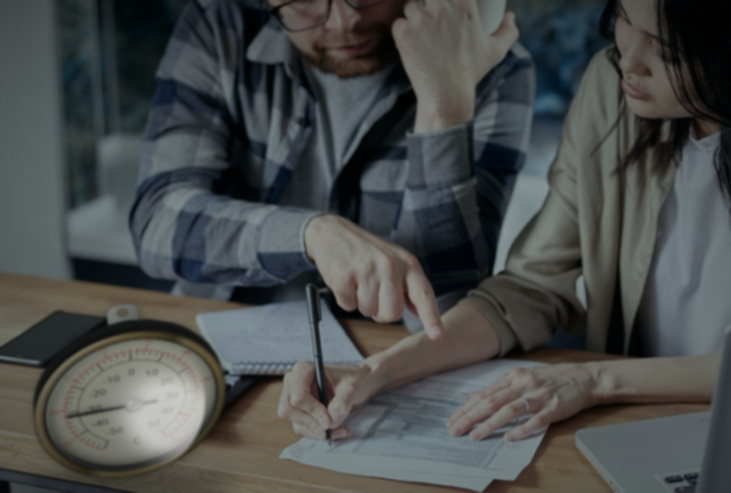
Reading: -30 °C
